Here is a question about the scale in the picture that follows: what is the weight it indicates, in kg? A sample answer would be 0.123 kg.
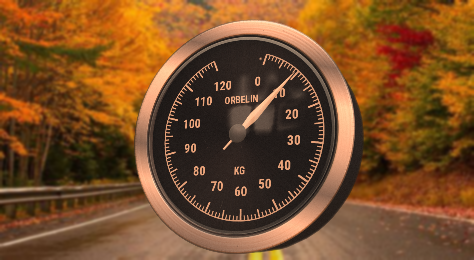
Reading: 10 kg
